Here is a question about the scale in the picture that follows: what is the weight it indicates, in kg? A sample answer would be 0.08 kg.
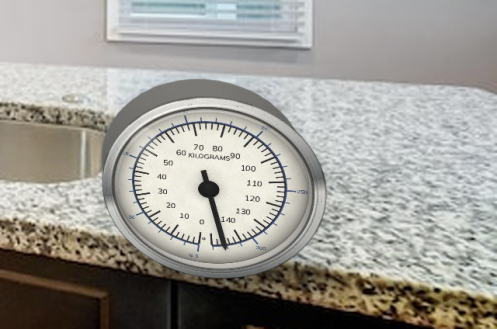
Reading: 146 kg
